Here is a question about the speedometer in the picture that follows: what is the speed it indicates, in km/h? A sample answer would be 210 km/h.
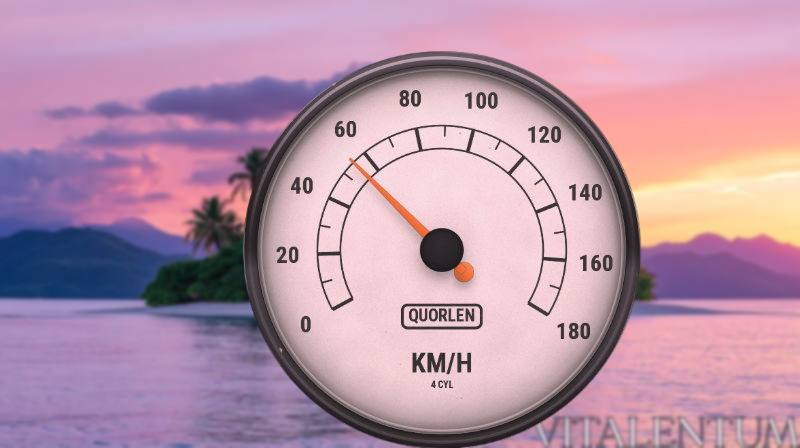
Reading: 55 km/h
